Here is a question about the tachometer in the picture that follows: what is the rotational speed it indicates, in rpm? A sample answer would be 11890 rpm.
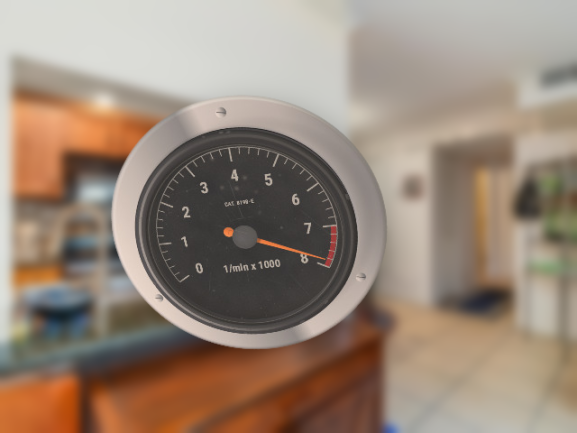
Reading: 7800 rpm
